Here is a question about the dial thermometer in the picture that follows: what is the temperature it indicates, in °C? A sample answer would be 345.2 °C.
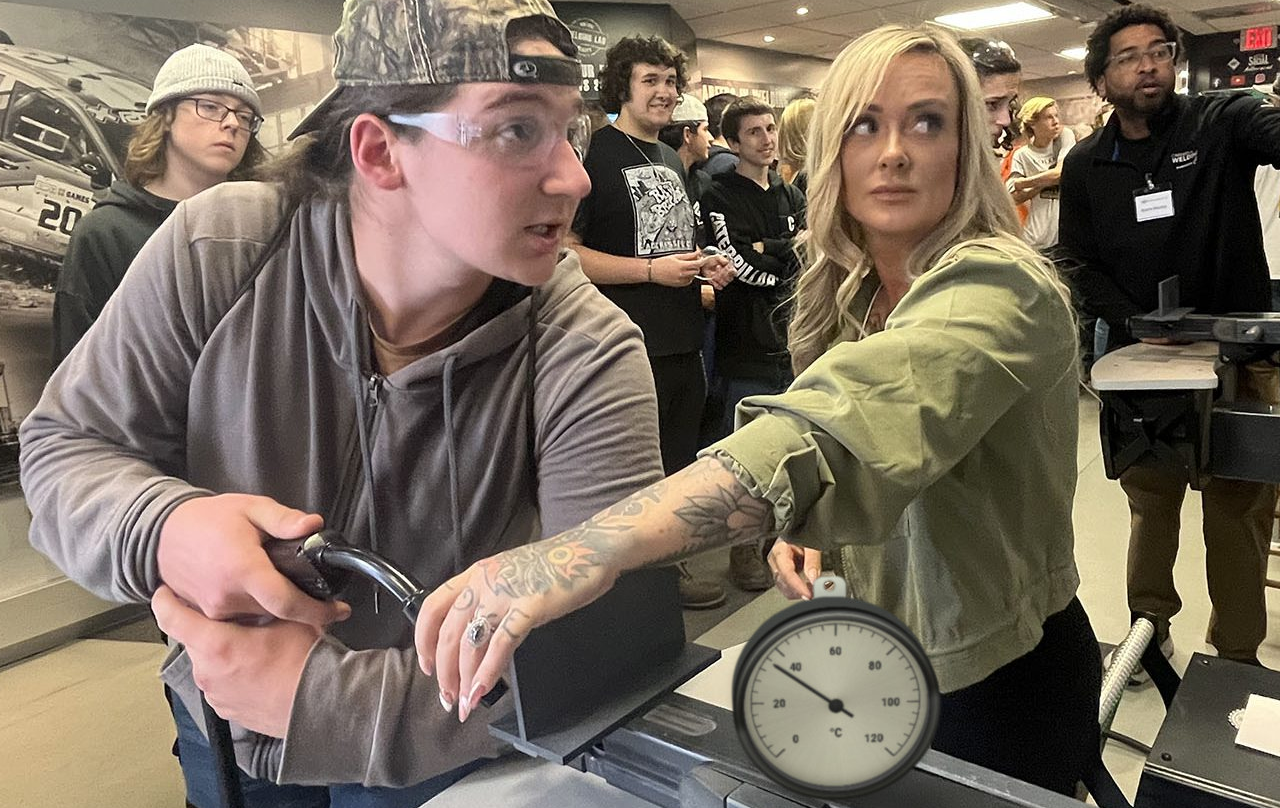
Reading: 36 °C
